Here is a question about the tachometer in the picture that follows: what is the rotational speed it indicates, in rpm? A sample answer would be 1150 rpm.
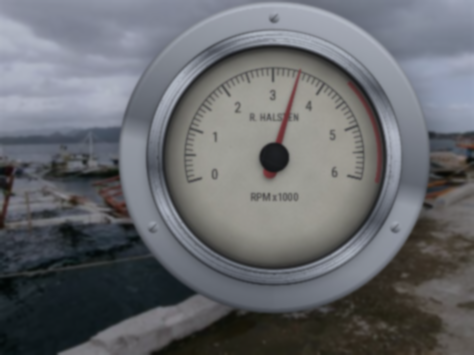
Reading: 3500 rpm
